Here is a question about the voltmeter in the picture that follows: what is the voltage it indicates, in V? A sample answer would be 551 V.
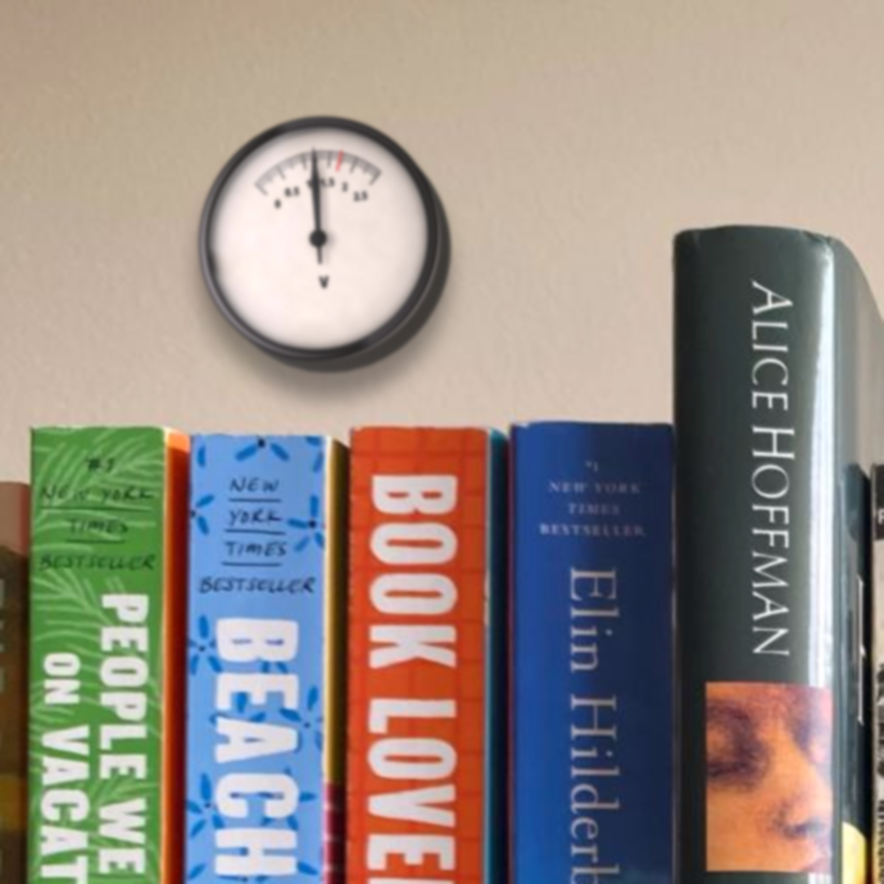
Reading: 1.25 V
